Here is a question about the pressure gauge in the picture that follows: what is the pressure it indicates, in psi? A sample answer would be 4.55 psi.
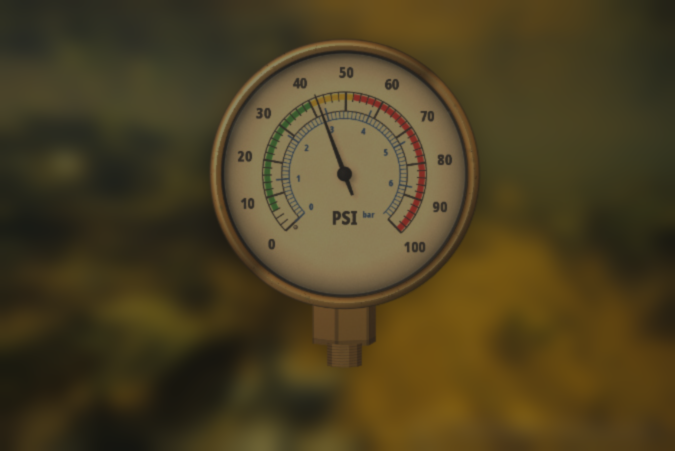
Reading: 42 psi
